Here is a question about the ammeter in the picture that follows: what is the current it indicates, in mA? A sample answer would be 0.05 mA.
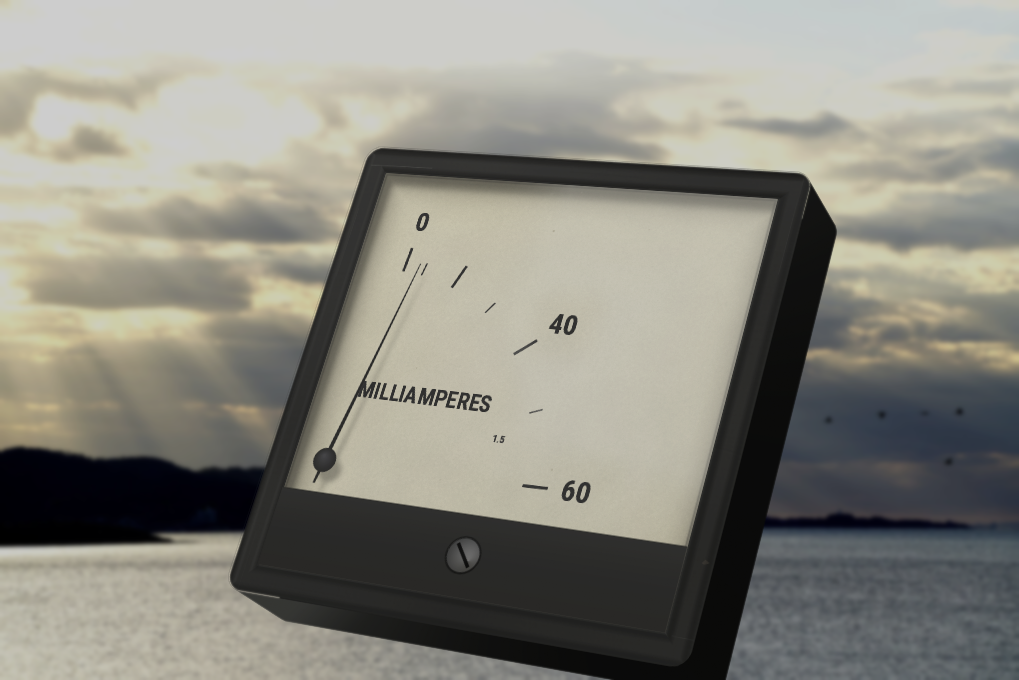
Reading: 10 mA
